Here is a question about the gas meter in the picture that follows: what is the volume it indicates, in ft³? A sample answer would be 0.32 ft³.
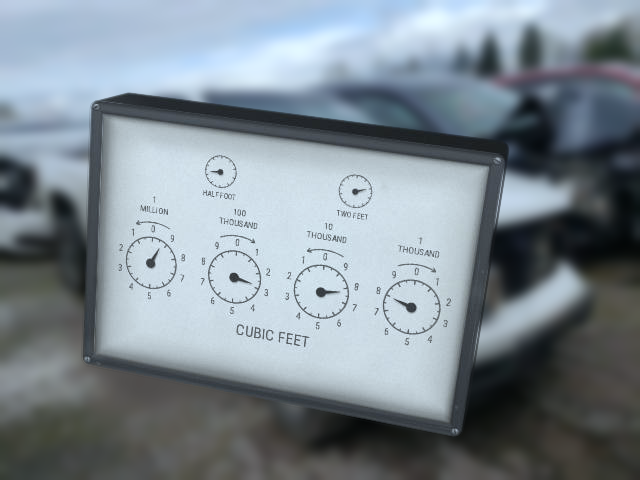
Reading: 927800 ft³
